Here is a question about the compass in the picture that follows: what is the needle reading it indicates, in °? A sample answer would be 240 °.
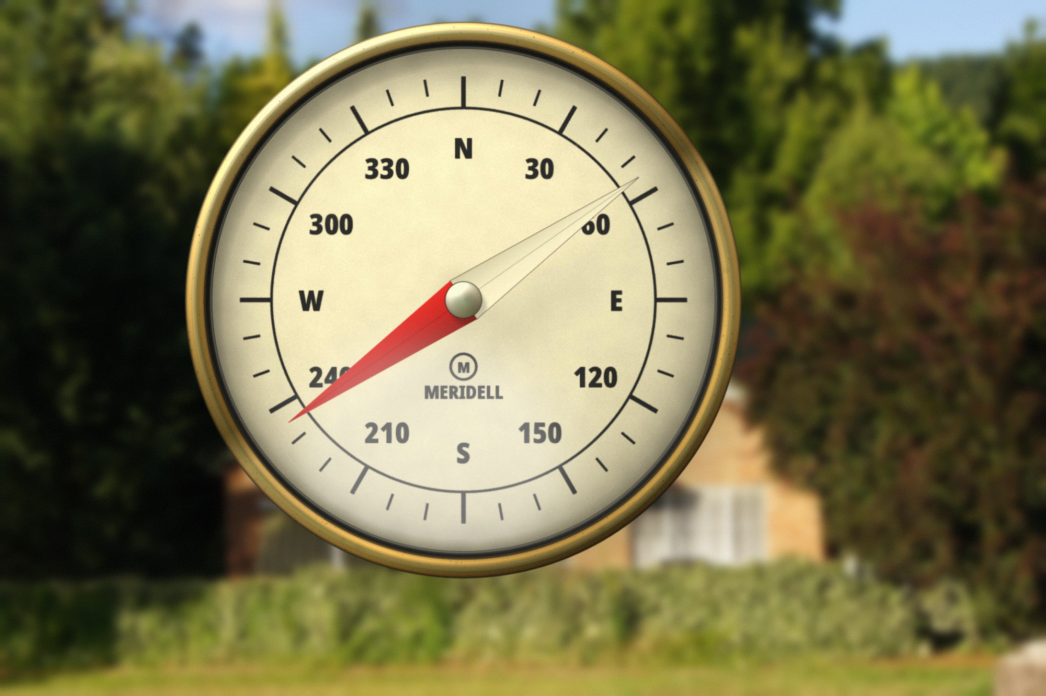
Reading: 235 °
